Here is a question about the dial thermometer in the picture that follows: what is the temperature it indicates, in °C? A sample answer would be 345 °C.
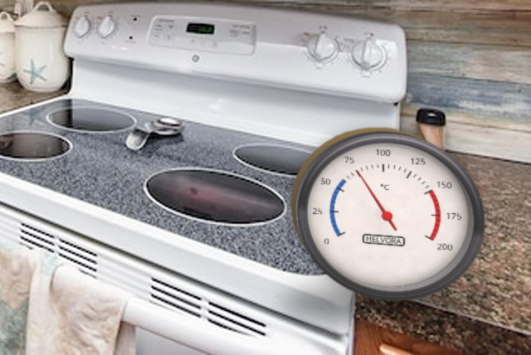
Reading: 75 °C
